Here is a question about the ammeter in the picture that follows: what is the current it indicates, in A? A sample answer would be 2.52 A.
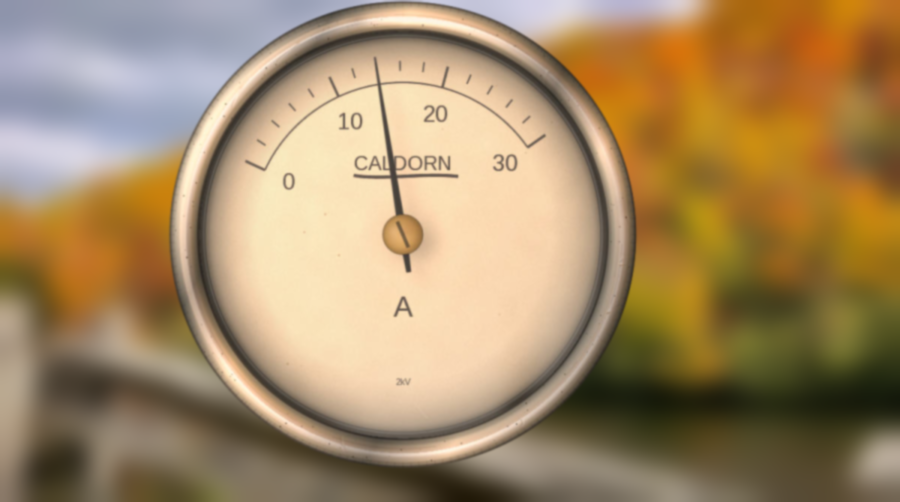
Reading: 14 A
